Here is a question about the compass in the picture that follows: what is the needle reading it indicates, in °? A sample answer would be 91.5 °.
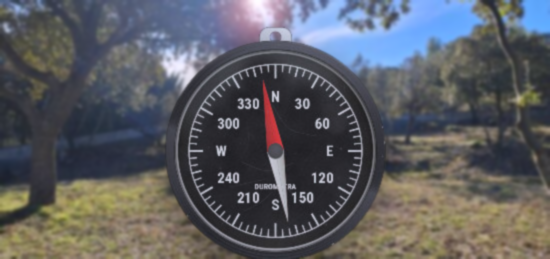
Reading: 350 °
